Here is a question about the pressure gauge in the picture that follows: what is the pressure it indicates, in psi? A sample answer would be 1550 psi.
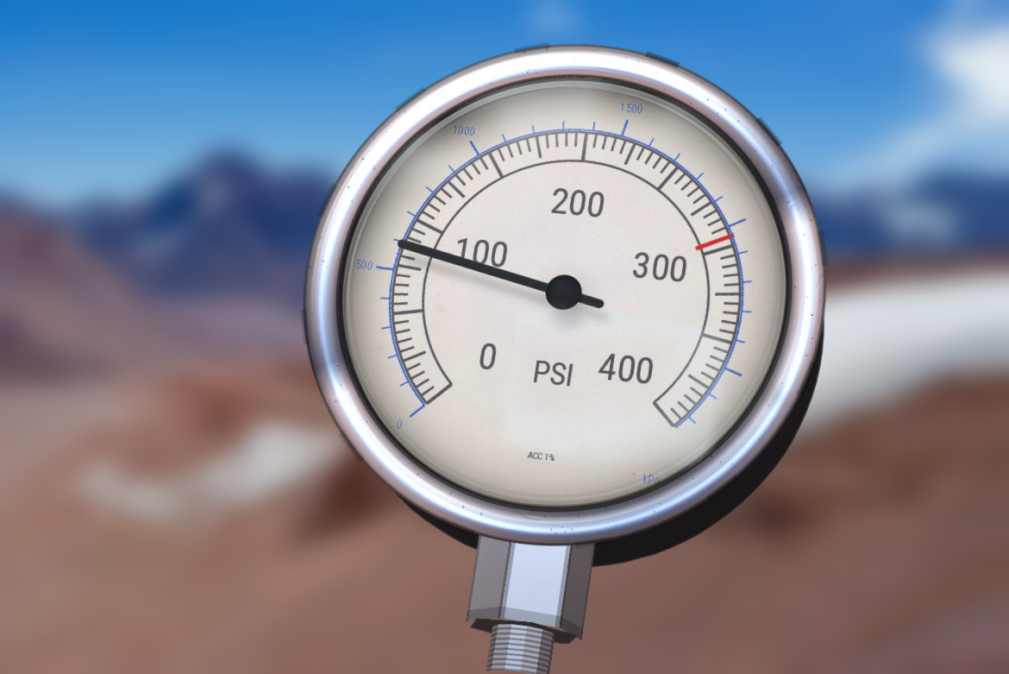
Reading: 85 psi
